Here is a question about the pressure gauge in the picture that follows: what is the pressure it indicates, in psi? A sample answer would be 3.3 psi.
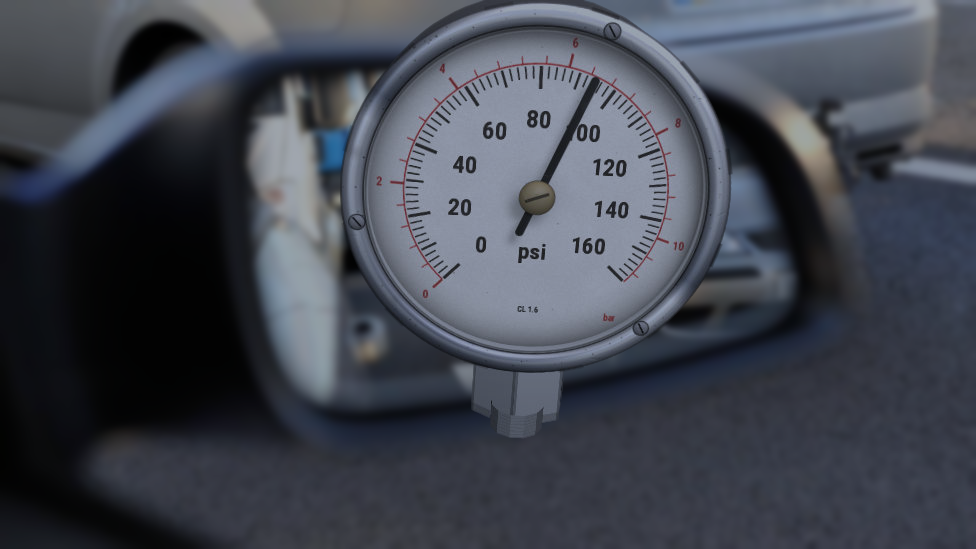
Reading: 94 psi
